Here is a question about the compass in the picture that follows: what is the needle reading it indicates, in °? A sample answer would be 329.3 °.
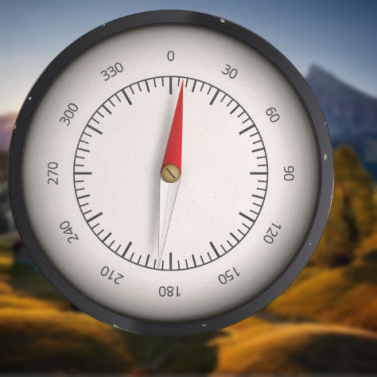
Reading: 7.5 °
